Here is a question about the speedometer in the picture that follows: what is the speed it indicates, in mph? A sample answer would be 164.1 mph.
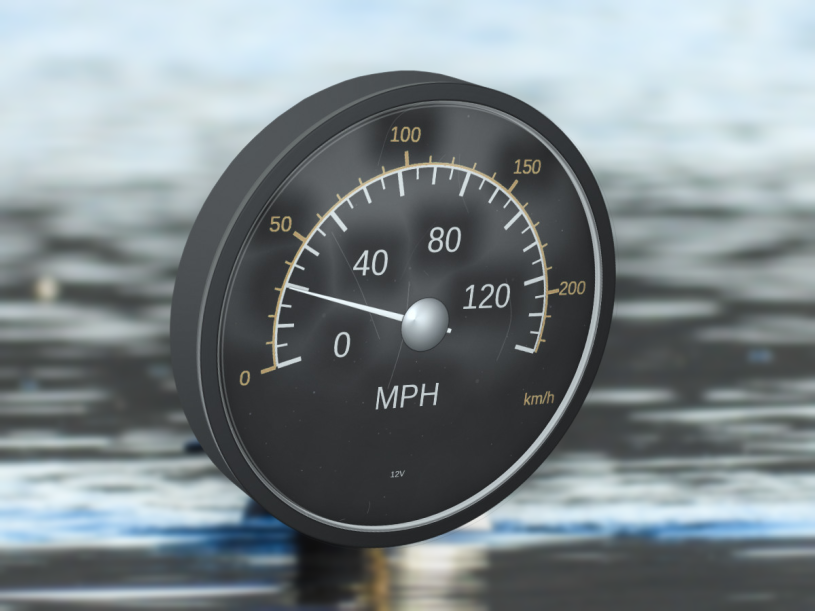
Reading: 20 mph
